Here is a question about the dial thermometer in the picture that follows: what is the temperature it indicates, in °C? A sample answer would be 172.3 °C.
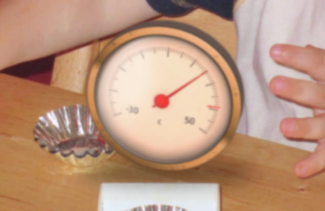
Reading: 25 °C
